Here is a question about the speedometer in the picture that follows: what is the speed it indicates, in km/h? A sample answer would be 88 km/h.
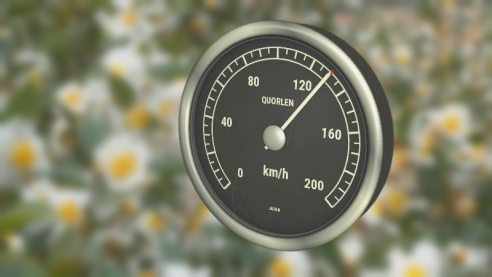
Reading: 130 km/h
